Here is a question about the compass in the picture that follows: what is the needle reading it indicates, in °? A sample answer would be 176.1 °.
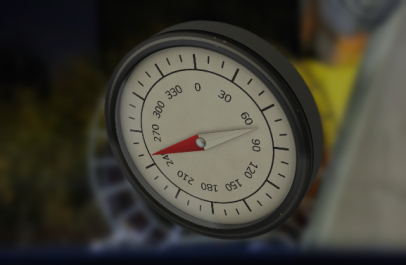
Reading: 250 °
